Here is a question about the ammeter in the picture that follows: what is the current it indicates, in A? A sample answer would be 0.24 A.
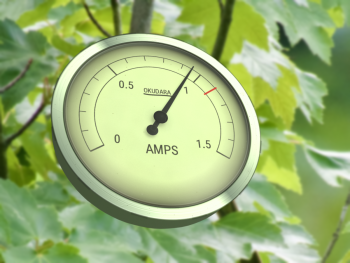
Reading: 0.95 A
